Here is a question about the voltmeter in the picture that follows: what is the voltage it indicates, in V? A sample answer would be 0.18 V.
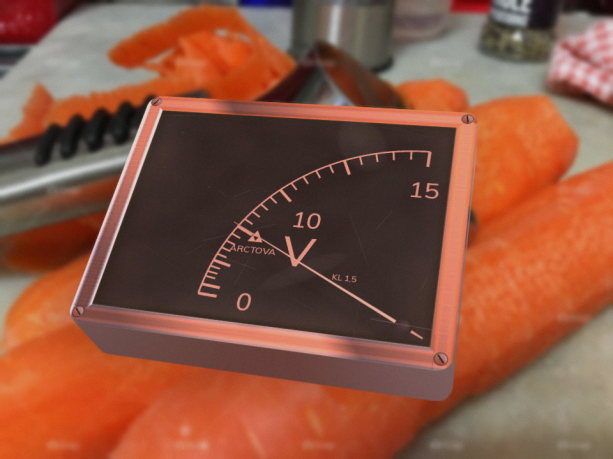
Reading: 7.5 V
